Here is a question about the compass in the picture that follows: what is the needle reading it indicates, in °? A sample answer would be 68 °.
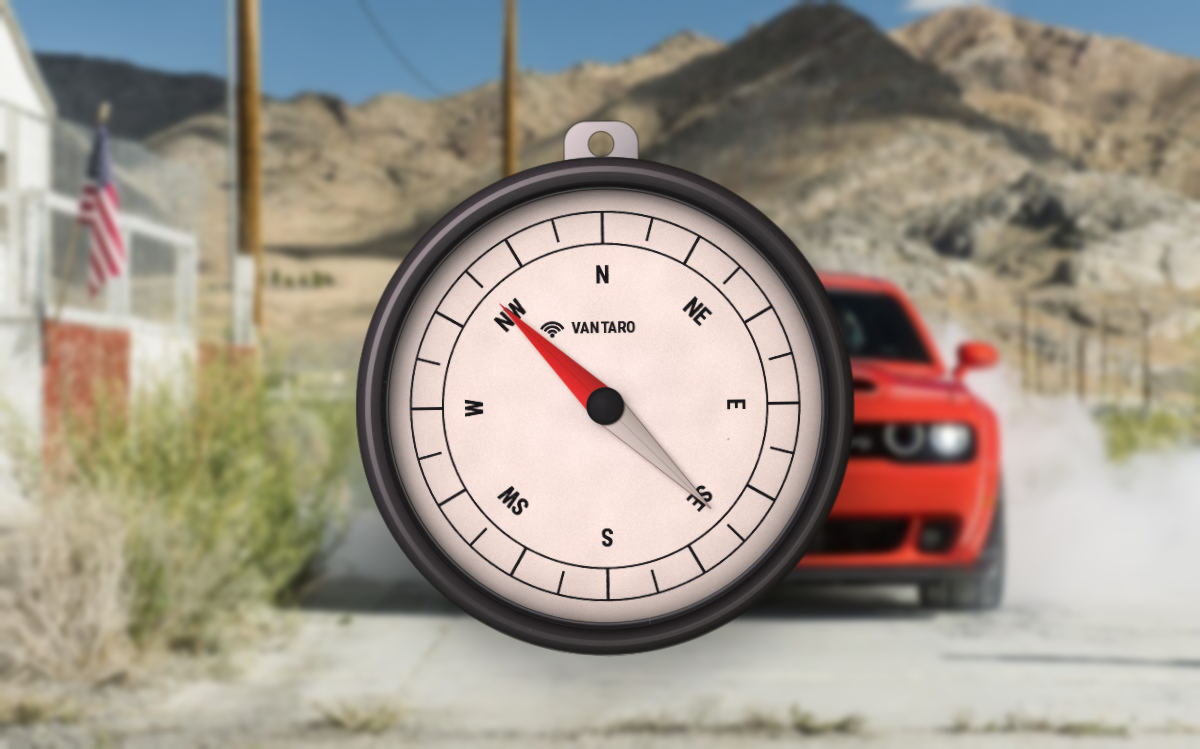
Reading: 315 °
